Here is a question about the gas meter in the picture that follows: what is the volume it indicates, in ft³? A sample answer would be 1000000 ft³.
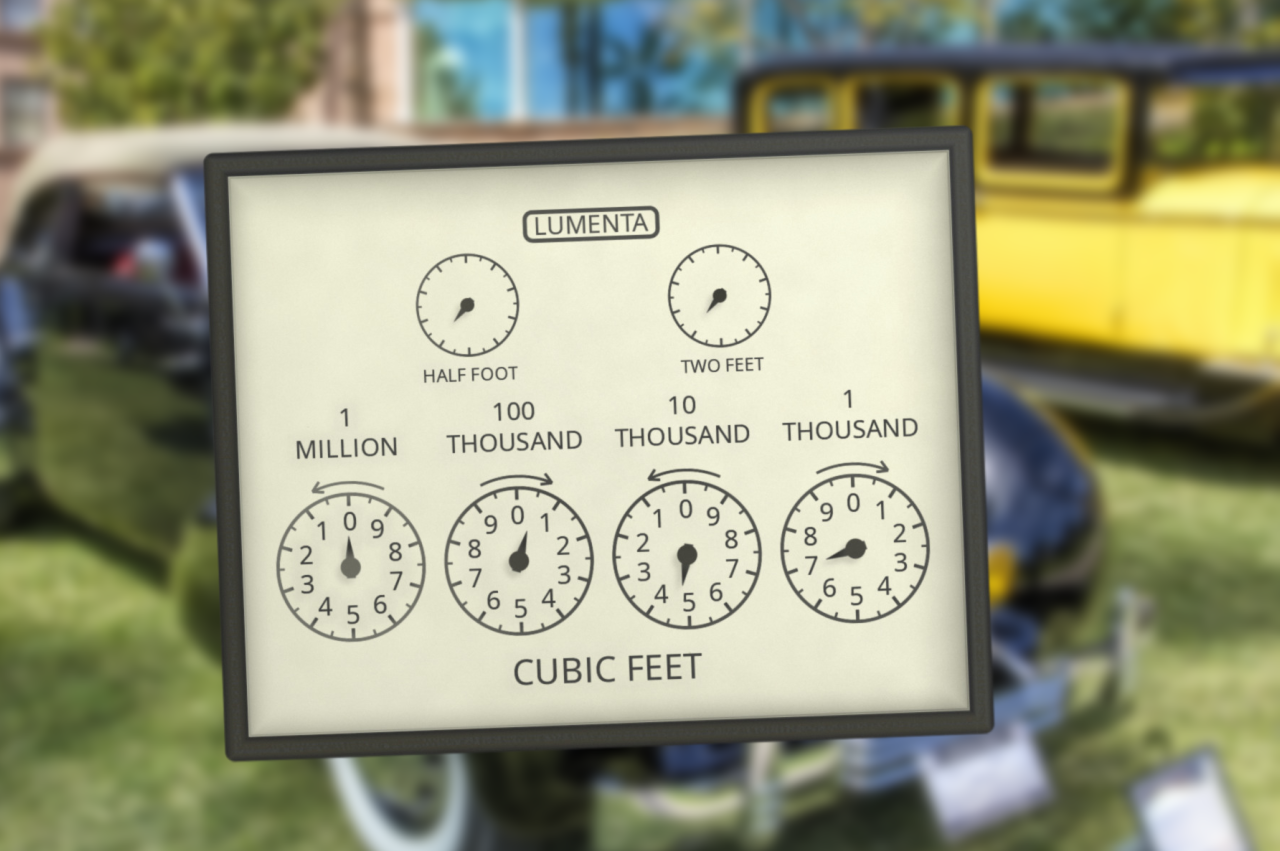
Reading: 4700 ft³
